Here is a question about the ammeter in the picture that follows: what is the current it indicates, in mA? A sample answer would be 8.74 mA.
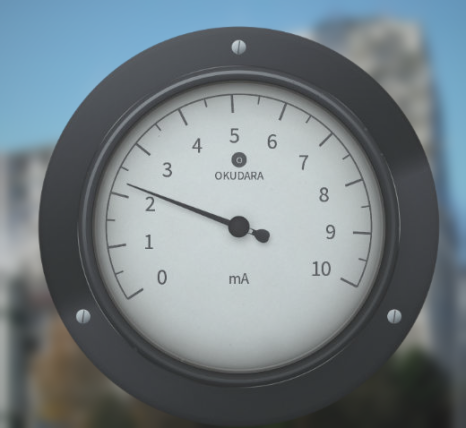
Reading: 2.25 mA
